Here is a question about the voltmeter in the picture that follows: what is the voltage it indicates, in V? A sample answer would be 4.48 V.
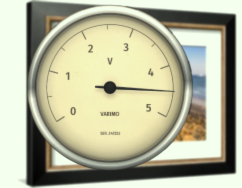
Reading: 4.5 V
